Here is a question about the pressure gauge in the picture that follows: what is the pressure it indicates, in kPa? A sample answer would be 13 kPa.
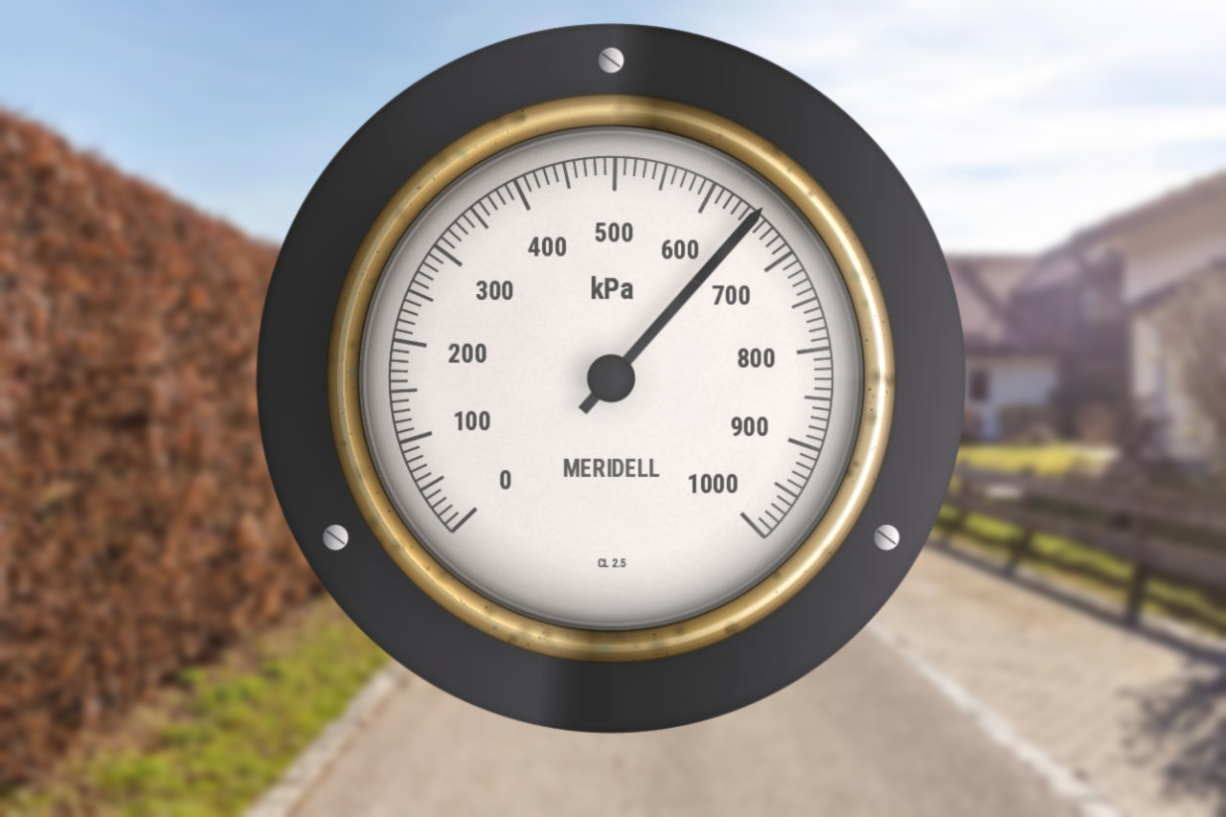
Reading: 650 kPa
